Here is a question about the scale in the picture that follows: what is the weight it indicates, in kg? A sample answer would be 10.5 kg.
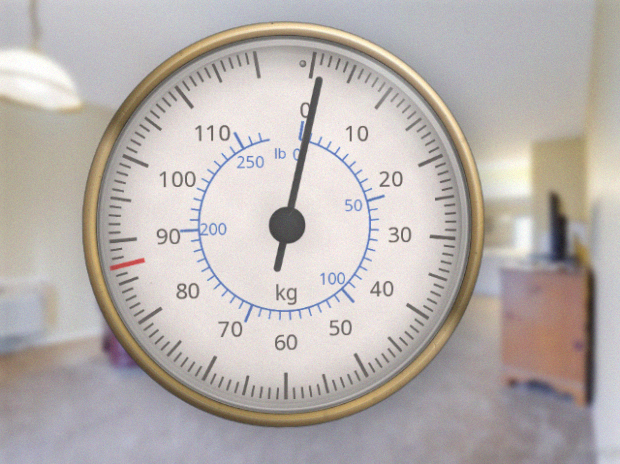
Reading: 1 kg
